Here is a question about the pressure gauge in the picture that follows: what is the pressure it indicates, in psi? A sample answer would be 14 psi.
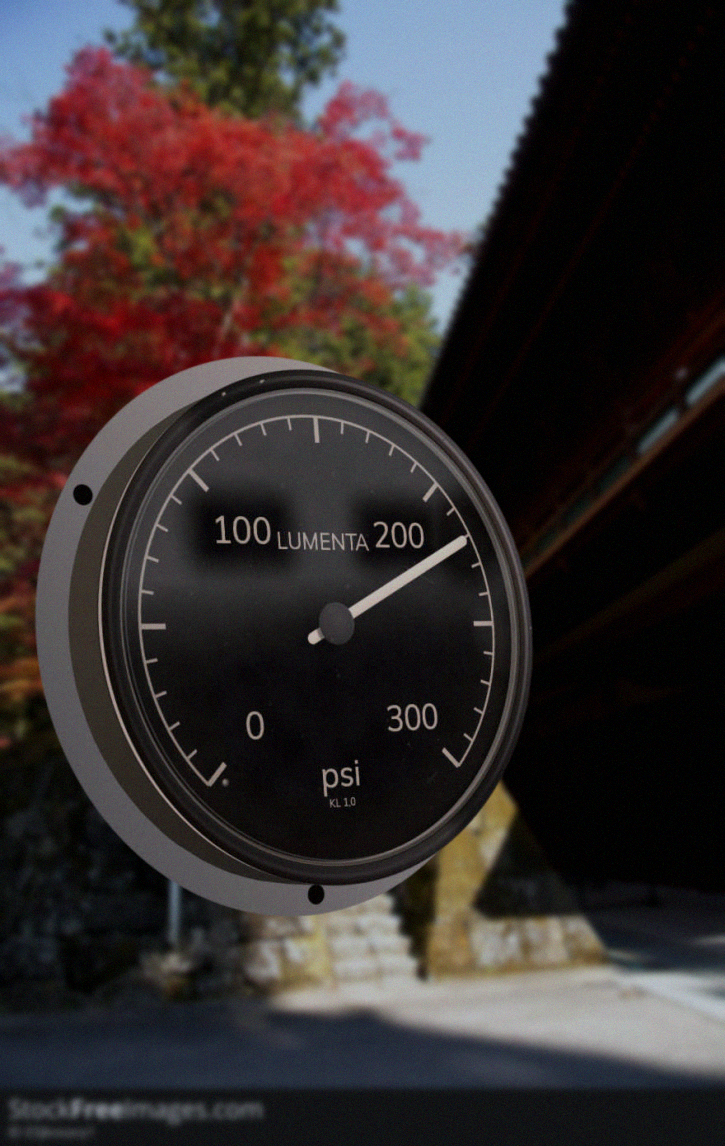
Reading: 220 psi
